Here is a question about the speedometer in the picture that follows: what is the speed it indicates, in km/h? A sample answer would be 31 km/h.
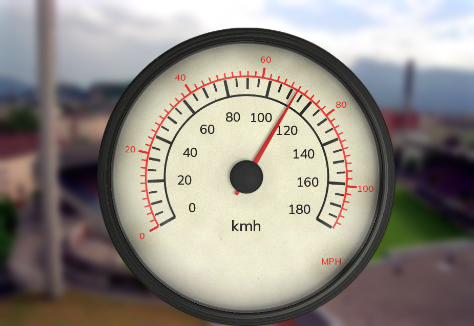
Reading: 112.5 km/h
